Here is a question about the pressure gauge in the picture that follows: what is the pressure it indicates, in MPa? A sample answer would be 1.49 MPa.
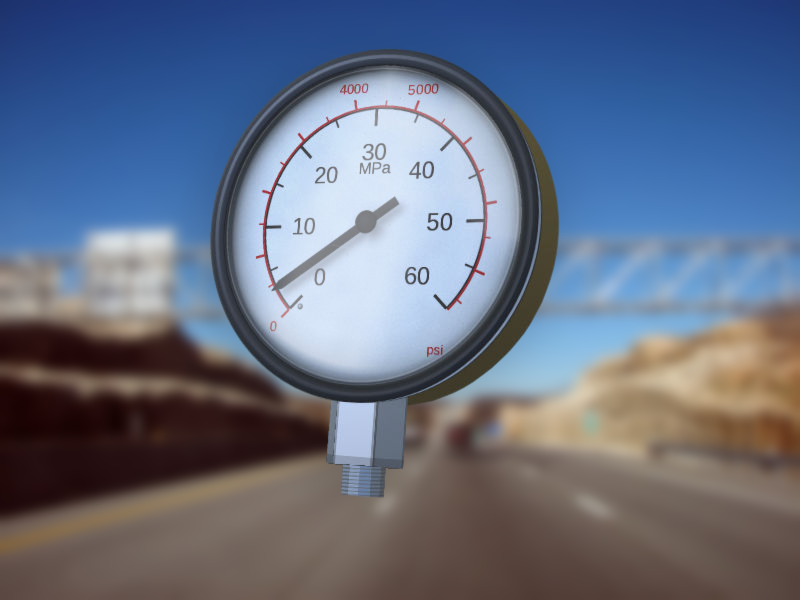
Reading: 2.5 MPa
